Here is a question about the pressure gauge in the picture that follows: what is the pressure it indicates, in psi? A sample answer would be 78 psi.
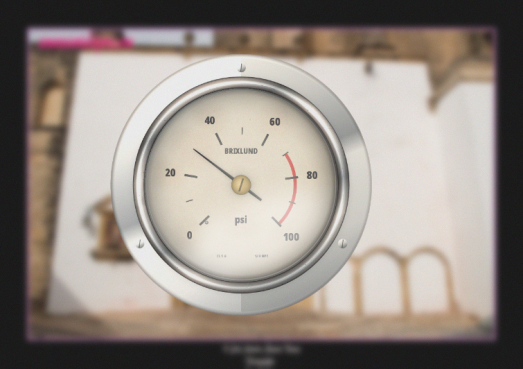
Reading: 30 psi
